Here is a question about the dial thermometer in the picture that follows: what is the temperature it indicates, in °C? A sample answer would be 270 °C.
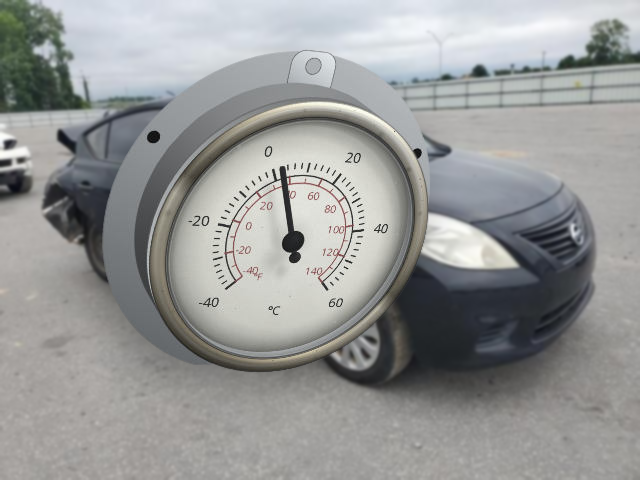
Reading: 2 °C
